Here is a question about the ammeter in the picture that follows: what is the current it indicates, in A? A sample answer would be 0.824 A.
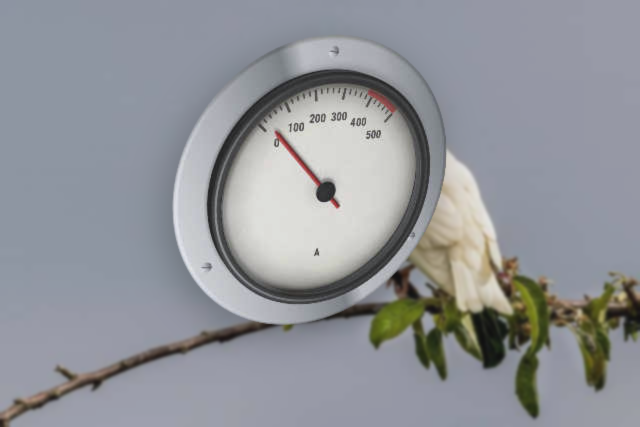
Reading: 20 A
